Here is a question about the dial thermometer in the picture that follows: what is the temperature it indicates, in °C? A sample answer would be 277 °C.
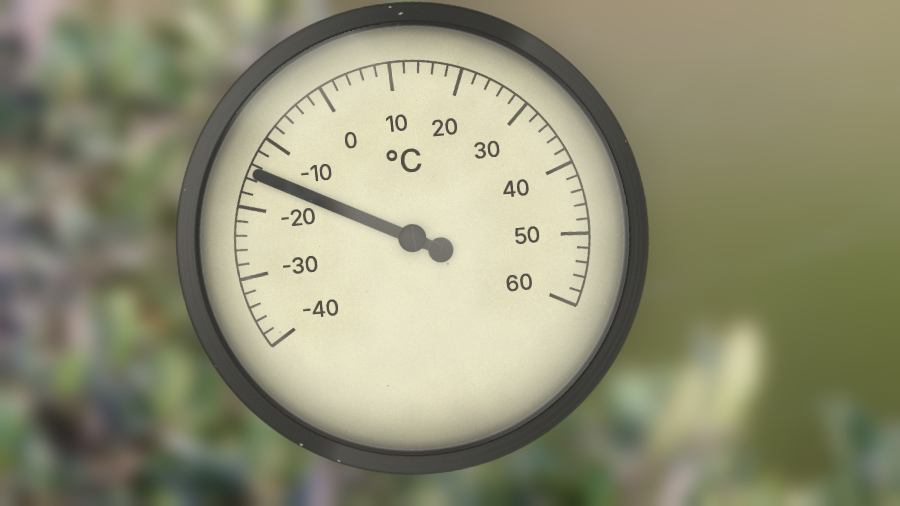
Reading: -15 °C
